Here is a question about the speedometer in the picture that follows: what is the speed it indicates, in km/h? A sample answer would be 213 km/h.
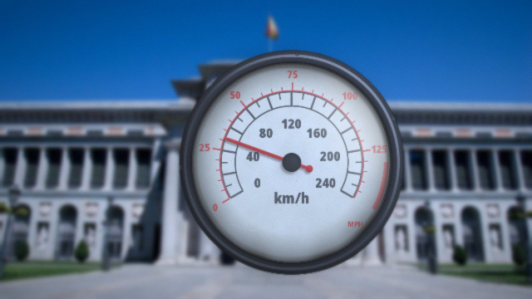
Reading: 50 km/h
